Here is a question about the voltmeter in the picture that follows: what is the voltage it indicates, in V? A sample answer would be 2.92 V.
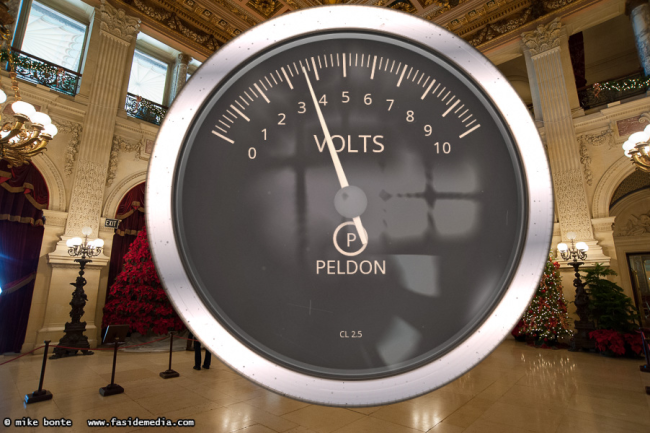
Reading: 3.6 V
